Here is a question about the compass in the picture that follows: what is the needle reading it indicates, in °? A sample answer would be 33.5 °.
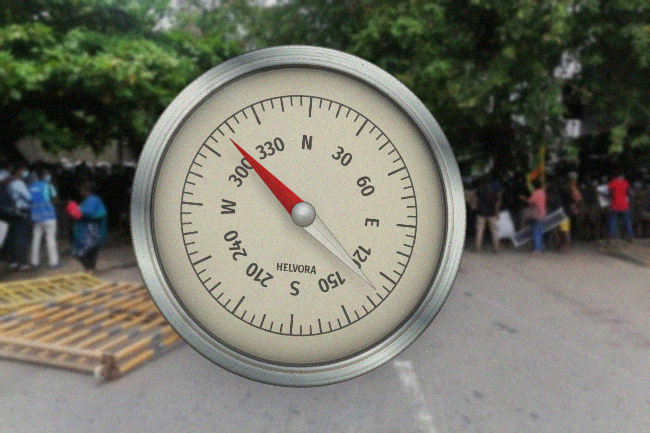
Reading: 310 °
